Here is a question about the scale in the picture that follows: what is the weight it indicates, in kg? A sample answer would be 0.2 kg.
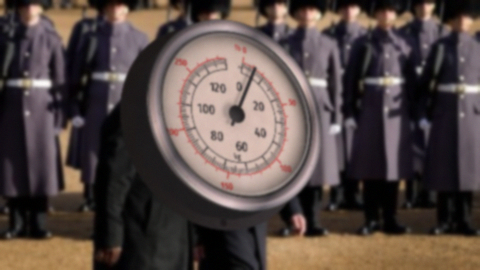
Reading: 5 kg
